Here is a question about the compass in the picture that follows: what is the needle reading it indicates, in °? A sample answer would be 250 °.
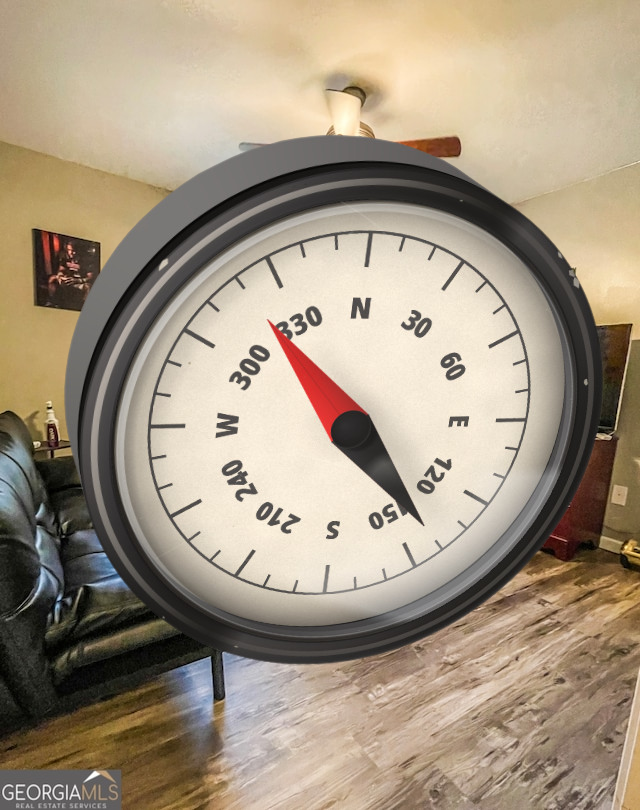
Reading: 320 °
